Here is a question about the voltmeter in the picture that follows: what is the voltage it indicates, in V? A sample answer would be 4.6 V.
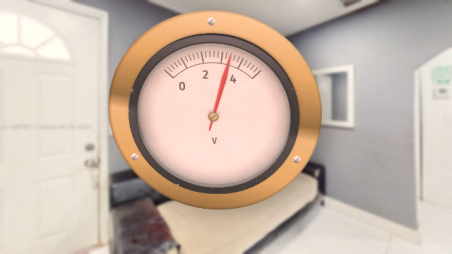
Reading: 3.4 V
